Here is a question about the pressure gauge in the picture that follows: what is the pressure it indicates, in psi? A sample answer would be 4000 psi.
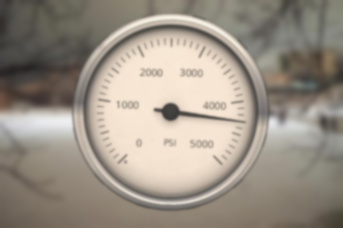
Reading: 4300 psi
